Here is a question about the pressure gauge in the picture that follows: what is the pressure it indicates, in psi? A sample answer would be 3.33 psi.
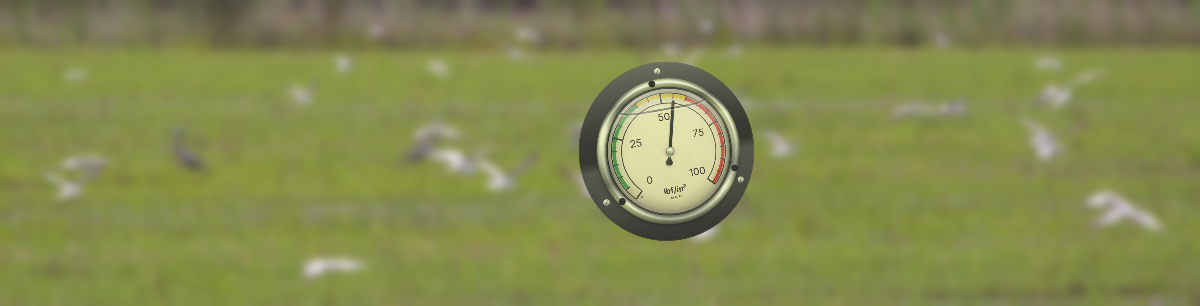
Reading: 55 psi
